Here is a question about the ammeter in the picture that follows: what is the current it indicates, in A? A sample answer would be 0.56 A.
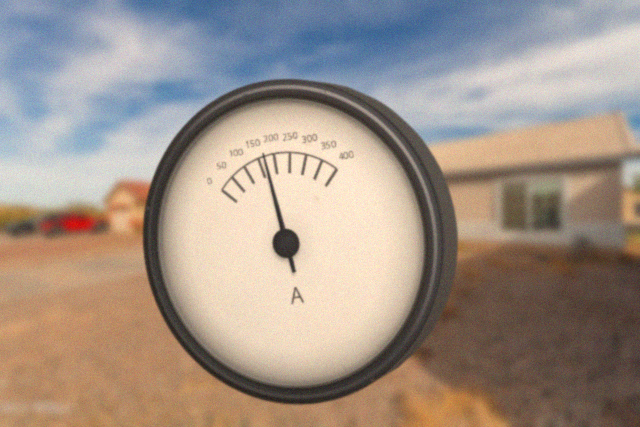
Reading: 175 A
